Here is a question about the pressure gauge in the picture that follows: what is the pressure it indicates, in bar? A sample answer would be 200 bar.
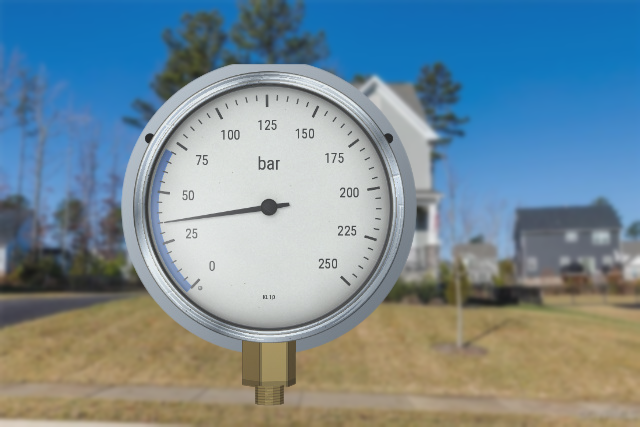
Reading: 35 bar
